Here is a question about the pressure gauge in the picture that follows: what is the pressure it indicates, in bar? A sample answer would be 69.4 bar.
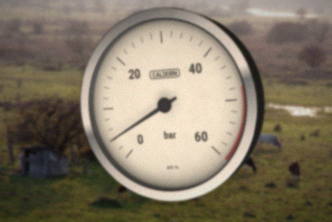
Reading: 4 bar
